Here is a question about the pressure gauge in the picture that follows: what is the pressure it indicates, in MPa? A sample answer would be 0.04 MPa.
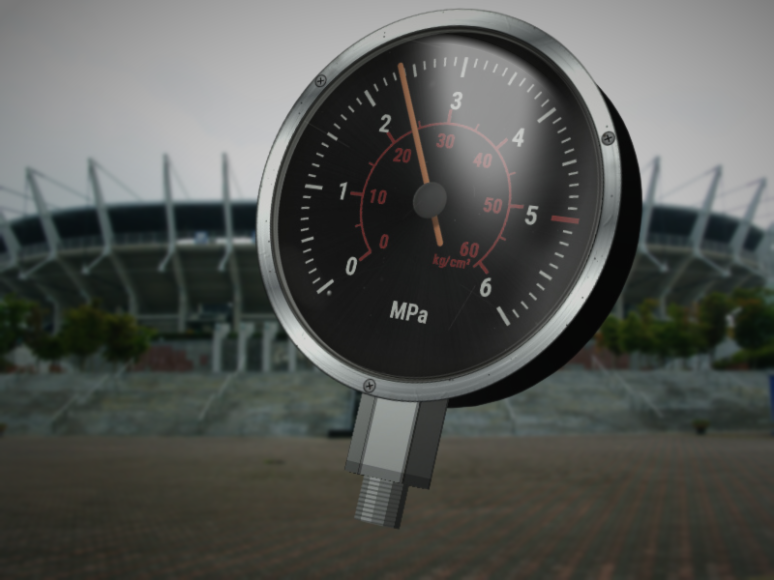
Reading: 2.4 MPa
